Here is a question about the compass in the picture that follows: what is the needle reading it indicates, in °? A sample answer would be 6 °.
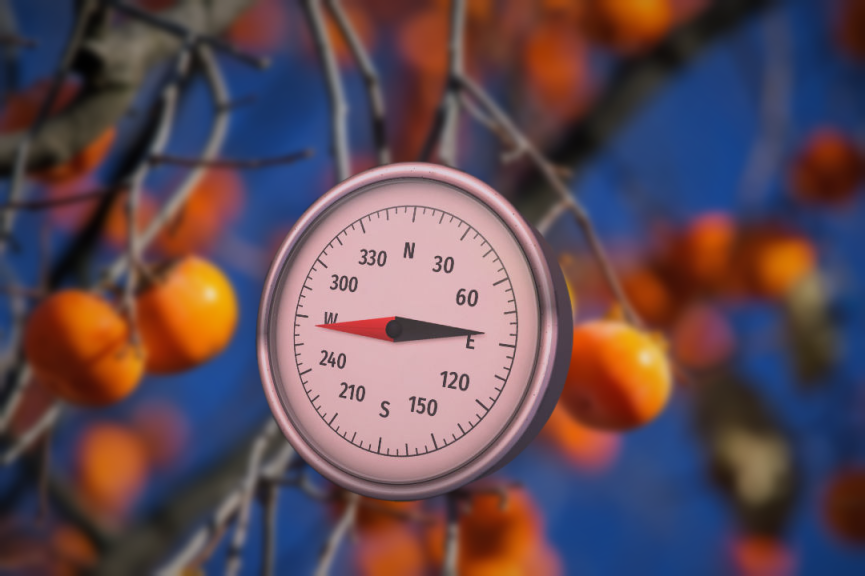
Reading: 265 °
